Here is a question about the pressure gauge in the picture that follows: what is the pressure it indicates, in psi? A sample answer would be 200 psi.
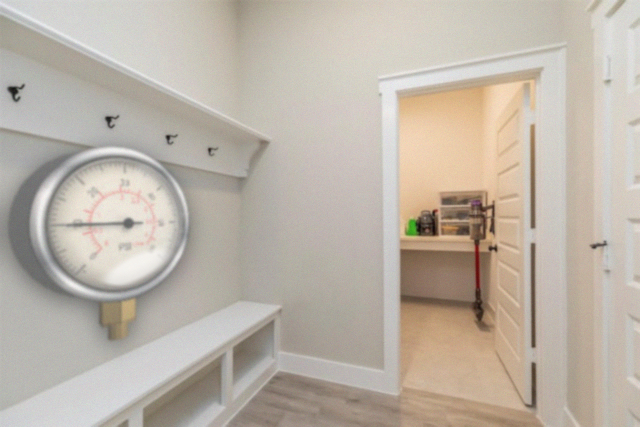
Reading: 10 psi
